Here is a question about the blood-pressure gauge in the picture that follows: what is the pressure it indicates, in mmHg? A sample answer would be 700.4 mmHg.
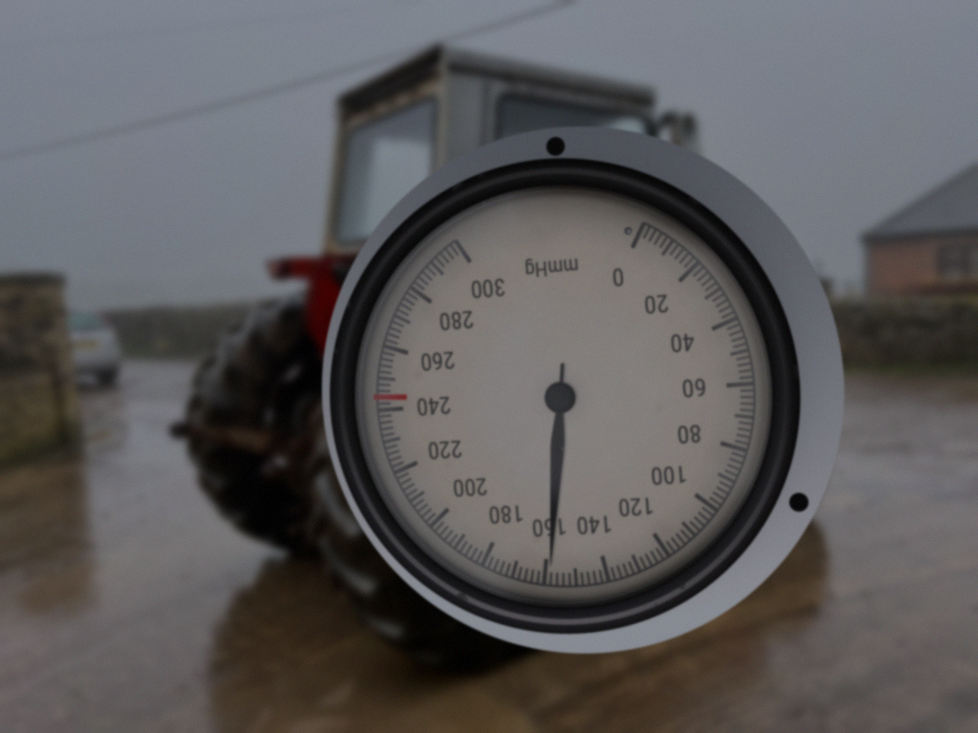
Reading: 158 mmHg
